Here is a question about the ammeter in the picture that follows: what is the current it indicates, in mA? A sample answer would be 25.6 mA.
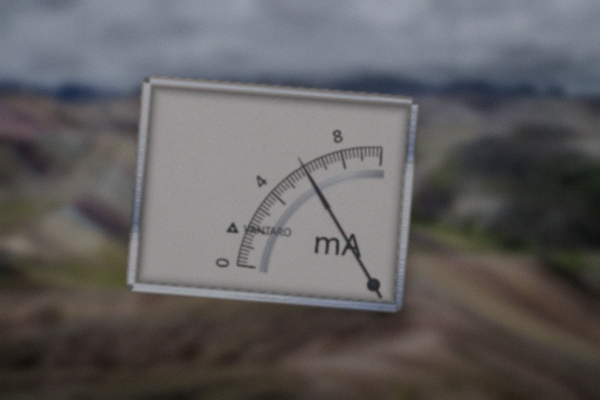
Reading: 6 mA
